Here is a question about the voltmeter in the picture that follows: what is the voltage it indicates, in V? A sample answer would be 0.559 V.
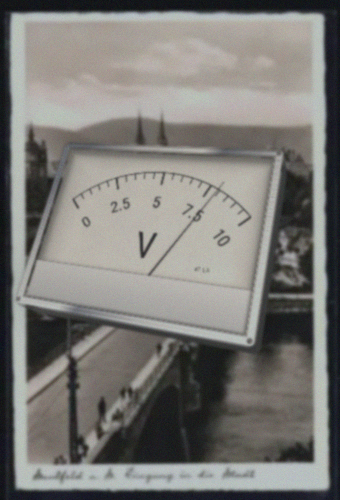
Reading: 8 V
